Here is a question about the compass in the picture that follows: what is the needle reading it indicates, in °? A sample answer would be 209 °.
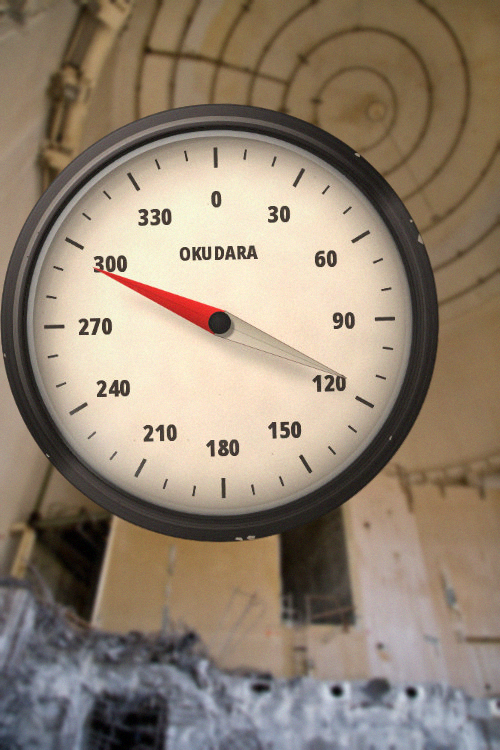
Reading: 295 °
